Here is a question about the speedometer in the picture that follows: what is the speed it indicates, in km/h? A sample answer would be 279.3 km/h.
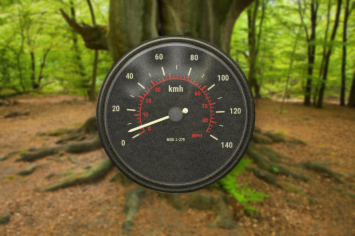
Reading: 5 km/h
